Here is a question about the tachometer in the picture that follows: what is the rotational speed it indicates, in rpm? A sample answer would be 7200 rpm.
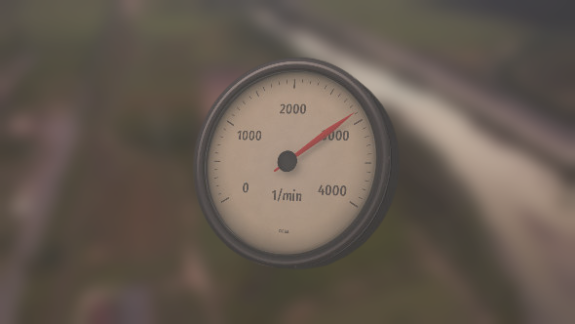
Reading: 2900 rpm
